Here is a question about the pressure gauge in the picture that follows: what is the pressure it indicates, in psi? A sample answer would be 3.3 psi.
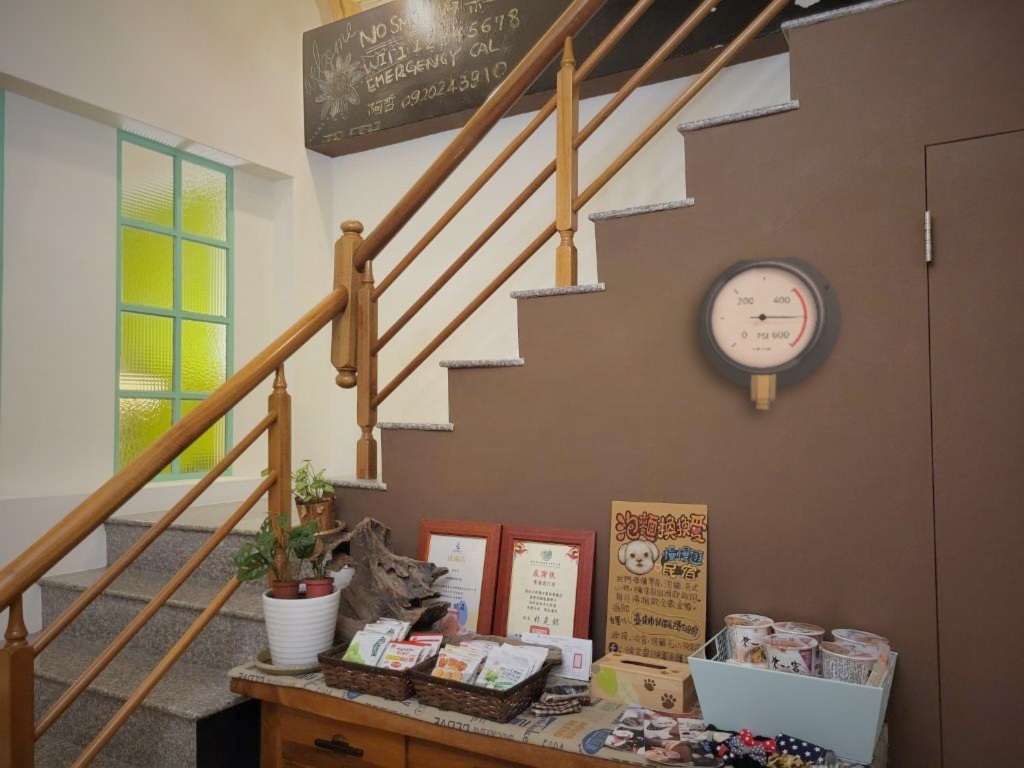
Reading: 500 psi
